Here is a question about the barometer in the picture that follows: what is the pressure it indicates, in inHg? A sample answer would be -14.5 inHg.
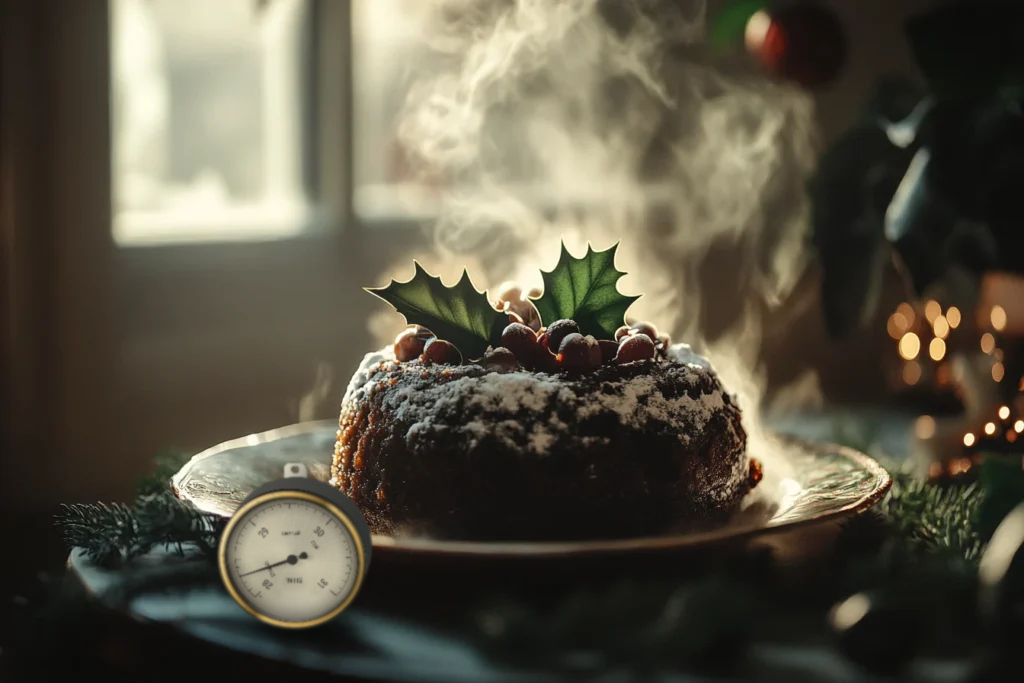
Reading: 28.3 inHg
